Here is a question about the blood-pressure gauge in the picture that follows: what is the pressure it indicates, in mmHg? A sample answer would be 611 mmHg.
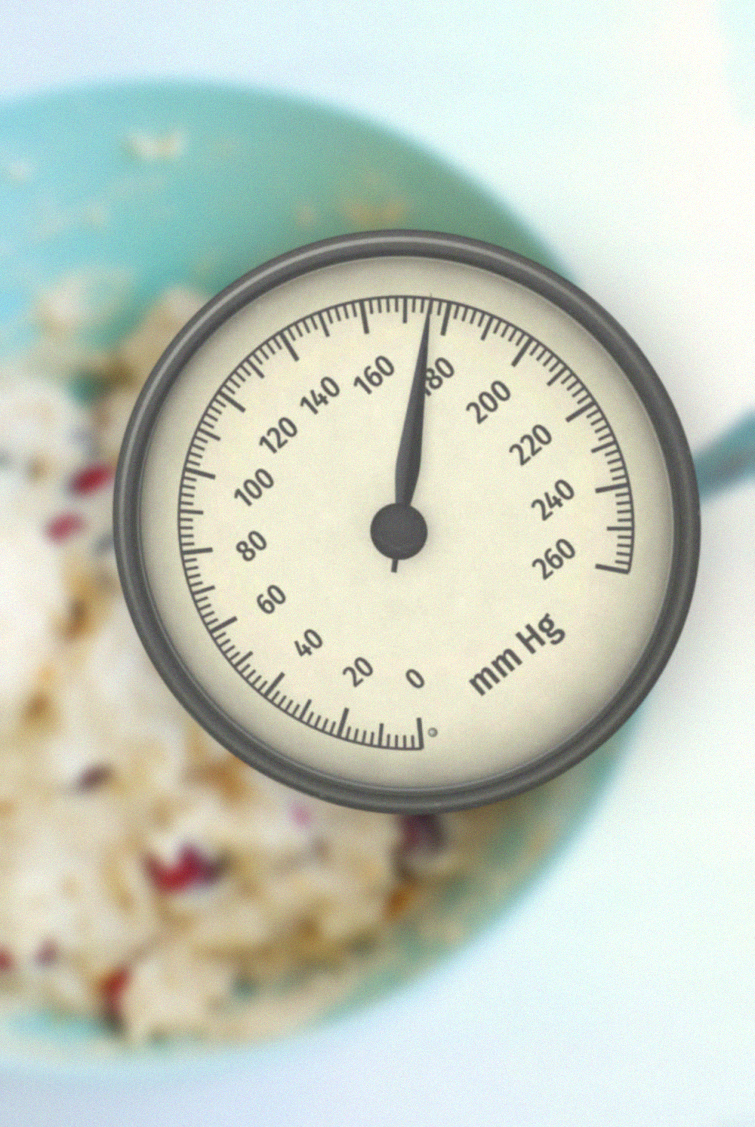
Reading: 176 mmHg
